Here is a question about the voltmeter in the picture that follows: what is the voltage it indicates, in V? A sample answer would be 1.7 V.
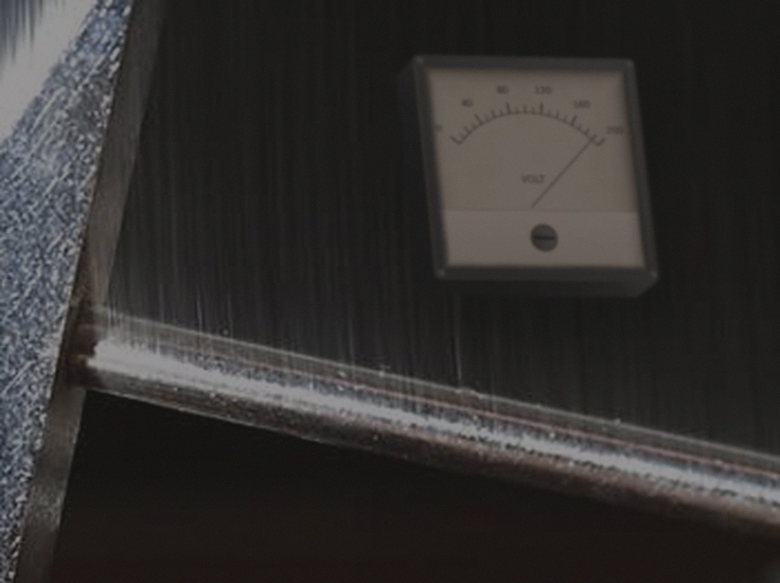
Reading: 190 V
